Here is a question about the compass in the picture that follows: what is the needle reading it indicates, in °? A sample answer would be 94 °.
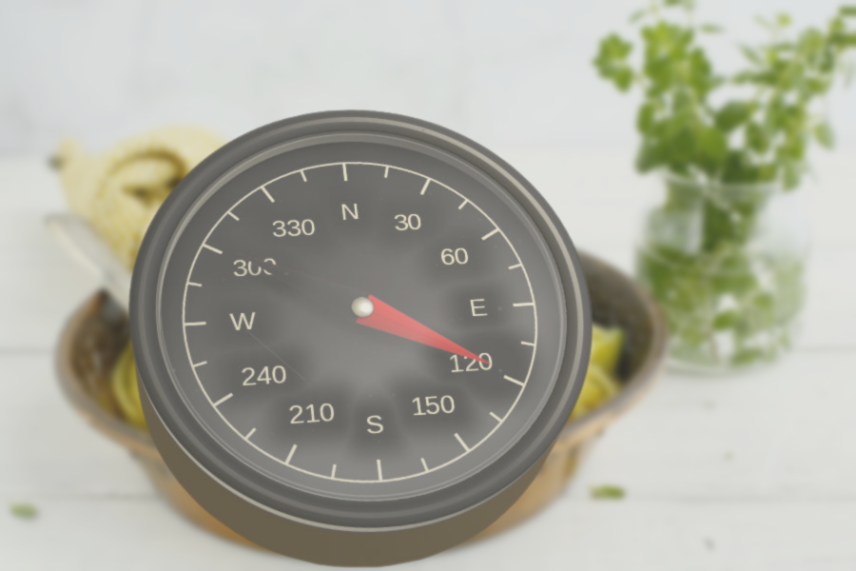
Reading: 120 °
